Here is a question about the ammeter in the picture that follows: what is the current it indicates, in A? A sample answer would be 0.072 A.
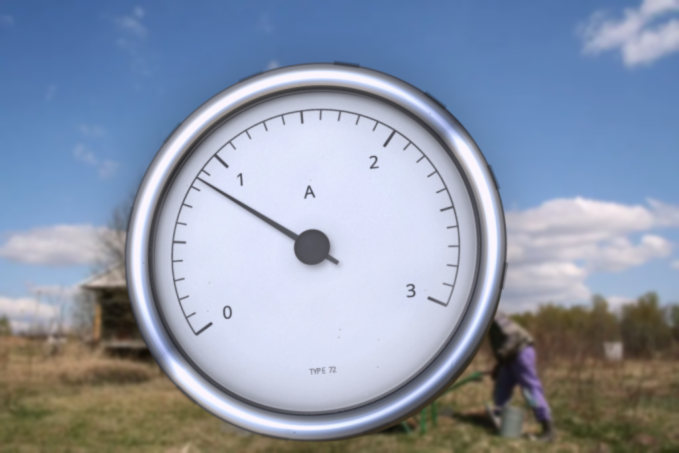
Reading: 0.85 A
